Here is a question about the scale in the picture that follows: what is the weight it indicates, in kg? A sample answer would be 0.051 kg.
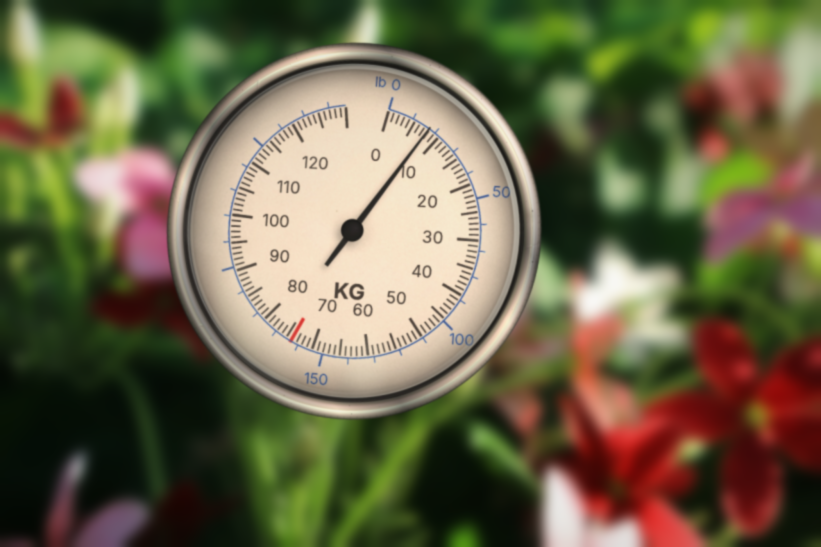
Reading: 8 kg
